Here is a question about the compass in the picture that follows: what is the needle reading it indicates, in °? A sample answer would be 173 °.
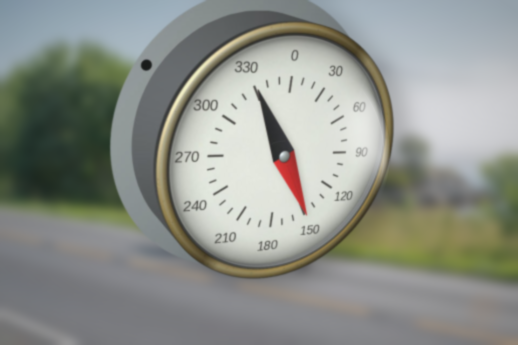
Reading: 150 °
